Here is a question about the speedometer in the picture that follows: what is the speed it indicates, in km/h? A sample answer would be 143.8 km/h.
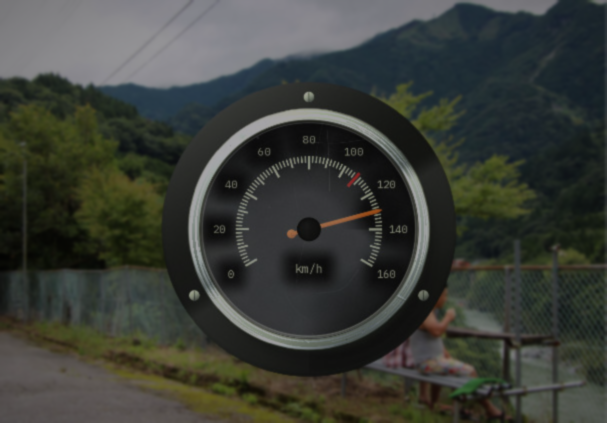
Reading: 130 km/h
